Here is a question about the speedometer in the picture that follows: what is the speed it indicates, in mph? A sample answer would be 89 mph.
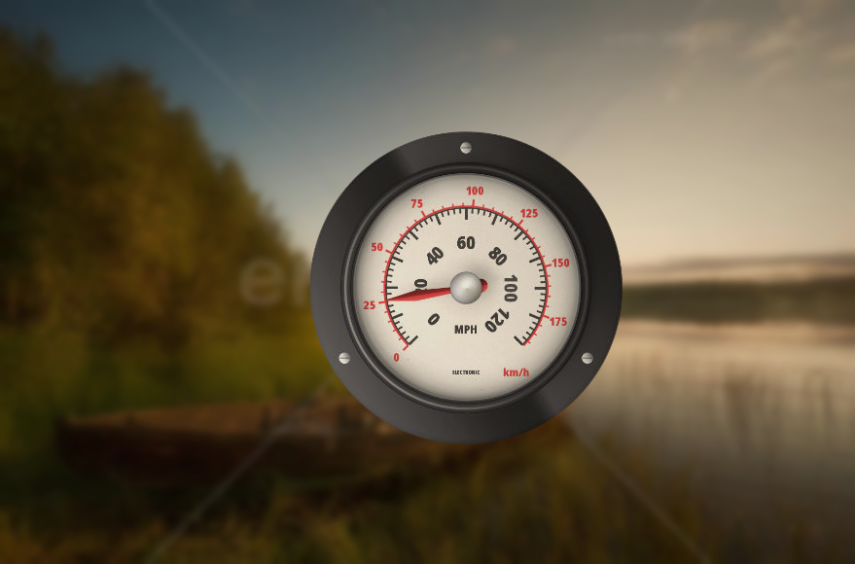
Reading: 16 mph
